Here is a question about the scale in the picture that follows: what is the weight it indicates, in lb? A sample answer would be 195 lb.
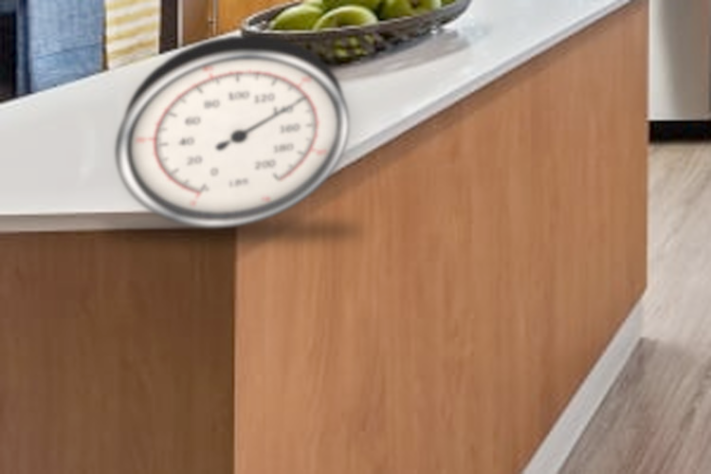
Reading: 140 lb
